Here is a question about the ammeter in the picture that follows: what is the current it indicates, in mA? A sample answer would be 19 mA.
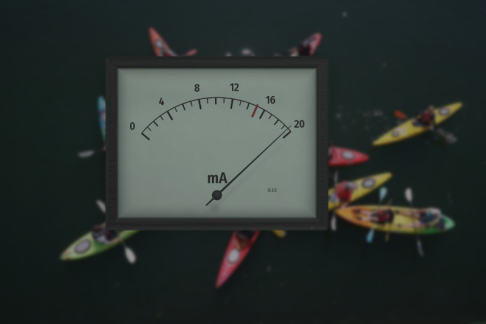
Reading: 19.5 mA
